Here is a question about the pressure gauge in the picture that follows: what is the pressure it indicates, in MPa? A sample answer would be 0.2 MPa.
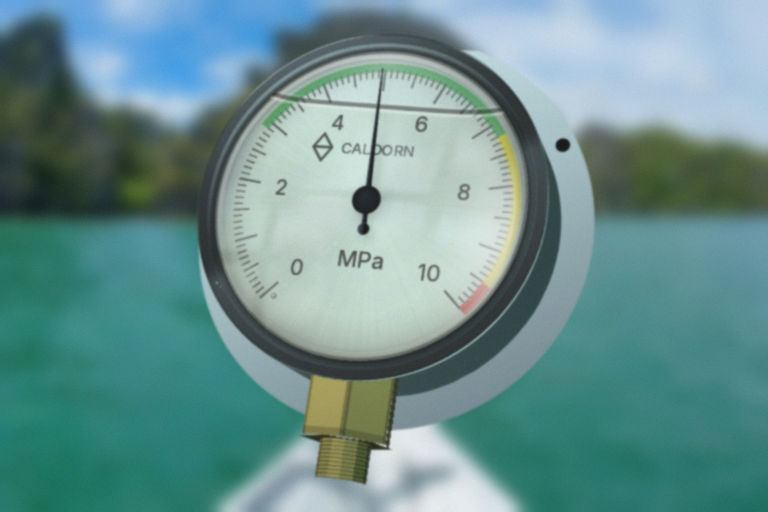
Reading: 5 MPa
